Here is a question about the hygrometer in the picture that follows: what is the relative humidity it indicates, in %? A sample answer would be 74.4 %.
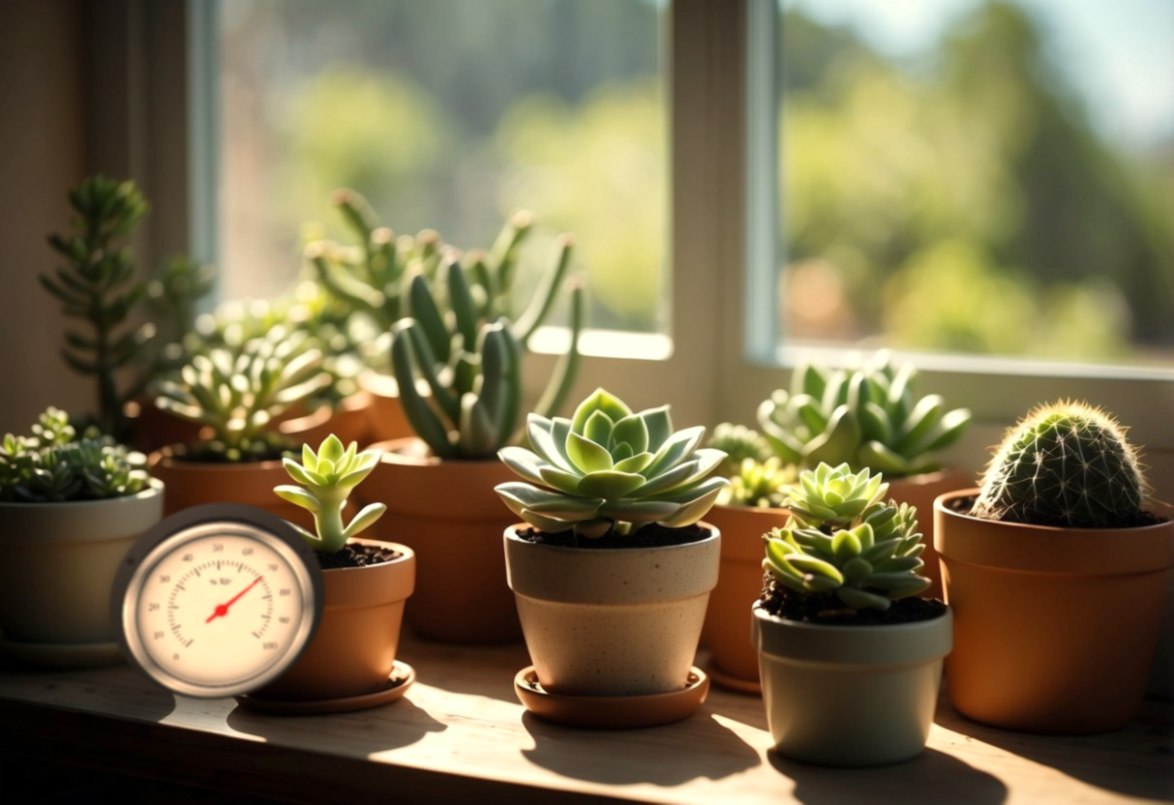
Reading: 70 %
